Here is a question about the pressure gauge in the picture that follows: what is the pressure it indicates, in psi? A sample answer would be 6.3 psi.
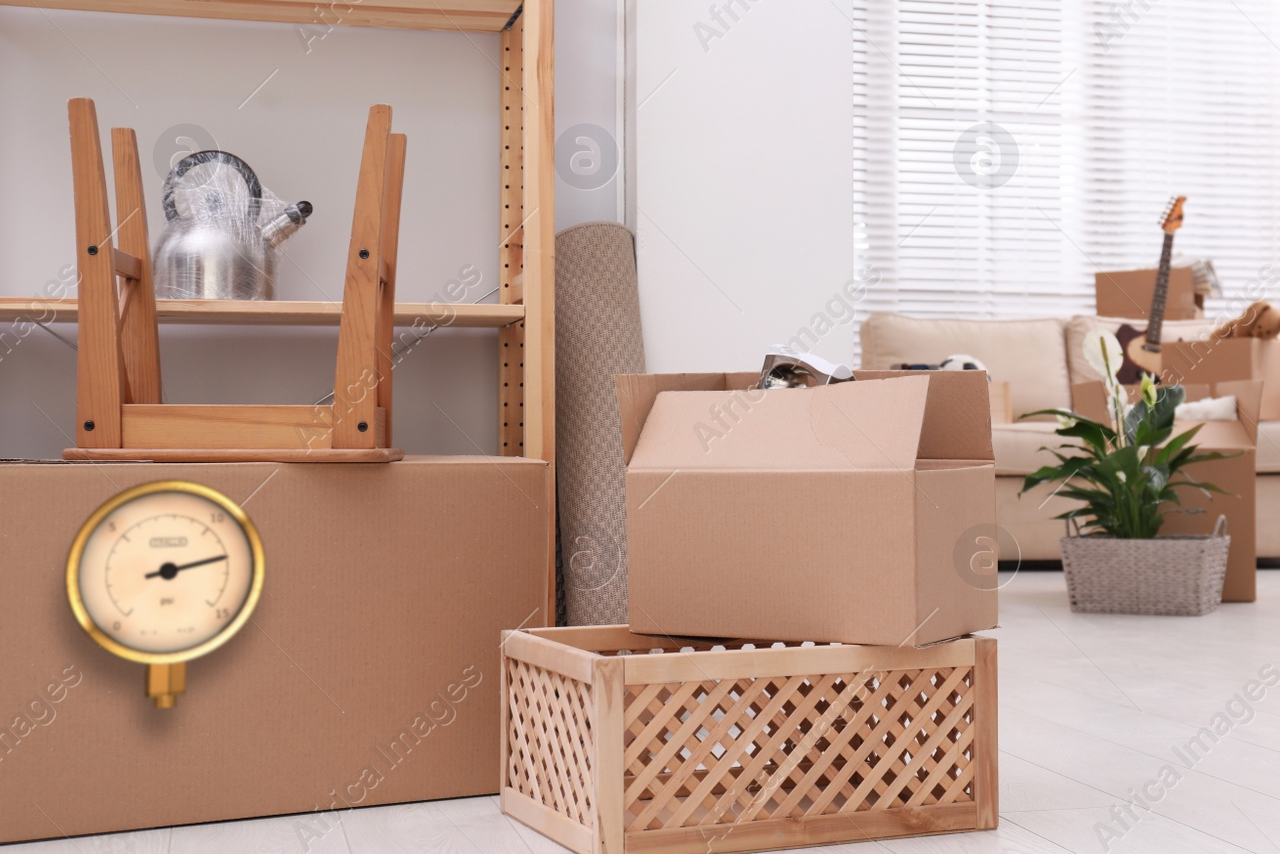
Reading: 12 psi
